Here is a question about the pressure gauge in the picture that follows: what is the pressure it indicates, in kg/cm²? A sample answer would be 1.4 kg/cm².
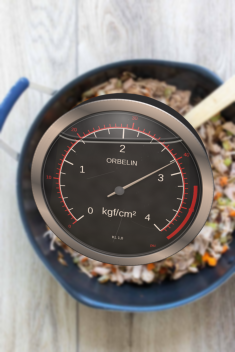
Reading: 2.8 kg/cm²
